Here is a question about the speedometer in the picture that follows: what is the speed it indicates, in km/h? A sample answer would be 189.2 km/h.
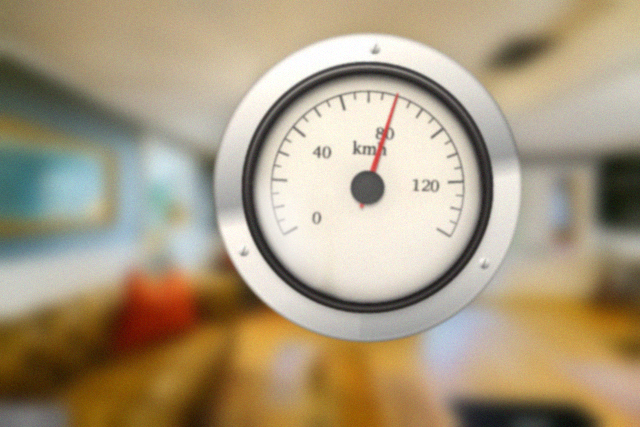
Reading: 80 km/h
